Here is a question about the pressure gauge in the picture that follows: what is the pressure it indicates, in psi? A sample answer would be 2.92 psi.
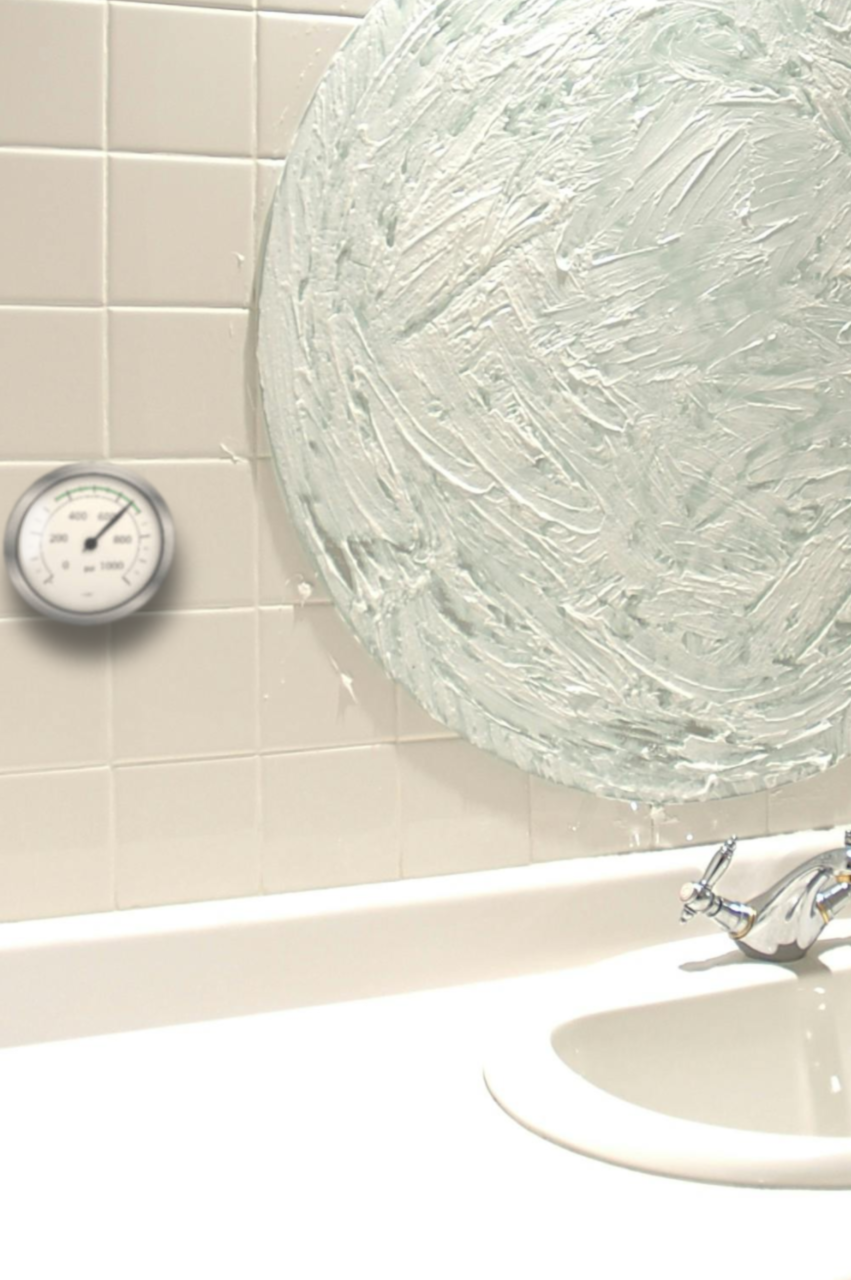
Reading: 650 psi
